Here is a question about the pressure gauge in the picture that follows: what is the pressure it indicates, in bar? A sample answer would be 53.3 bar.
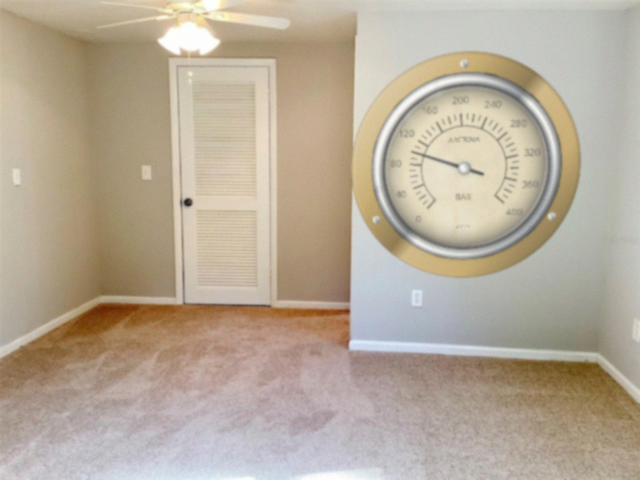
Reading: 100 bar
